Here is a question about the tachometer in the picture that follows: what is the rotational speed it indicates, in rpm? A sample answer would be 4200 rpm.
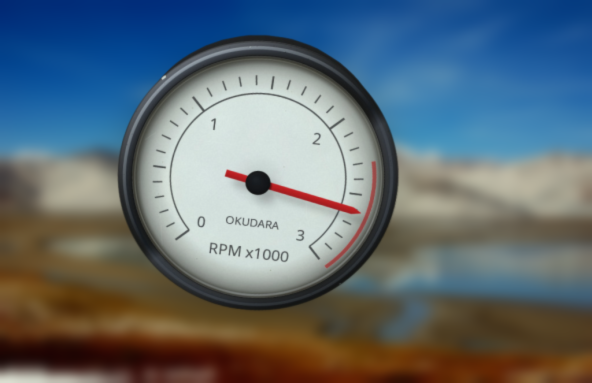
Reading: 2600 rpm
